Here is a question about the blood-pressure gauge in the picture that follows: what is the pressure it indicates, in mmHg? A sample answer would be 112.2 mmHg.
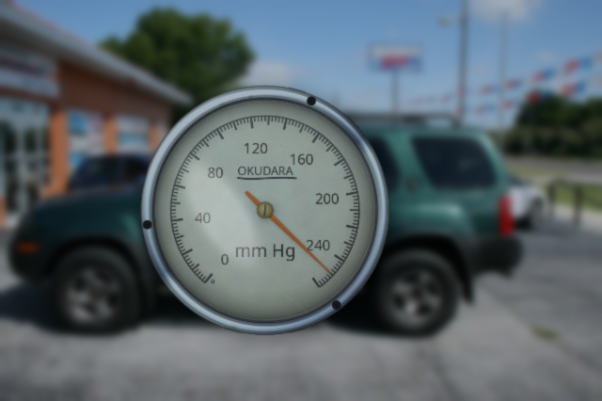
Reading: 250 mmHg
